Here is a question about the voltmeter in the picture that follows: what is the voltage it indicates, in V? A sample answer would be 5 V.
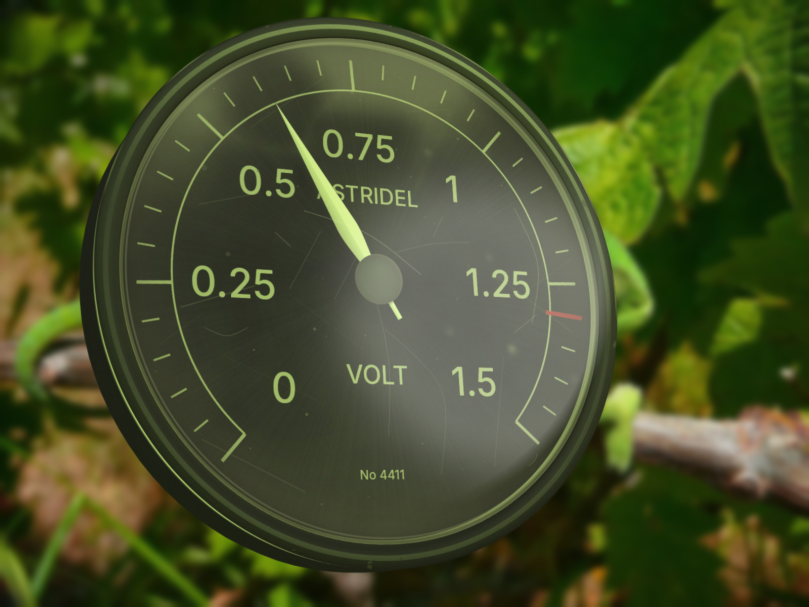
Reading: 0.6 V
